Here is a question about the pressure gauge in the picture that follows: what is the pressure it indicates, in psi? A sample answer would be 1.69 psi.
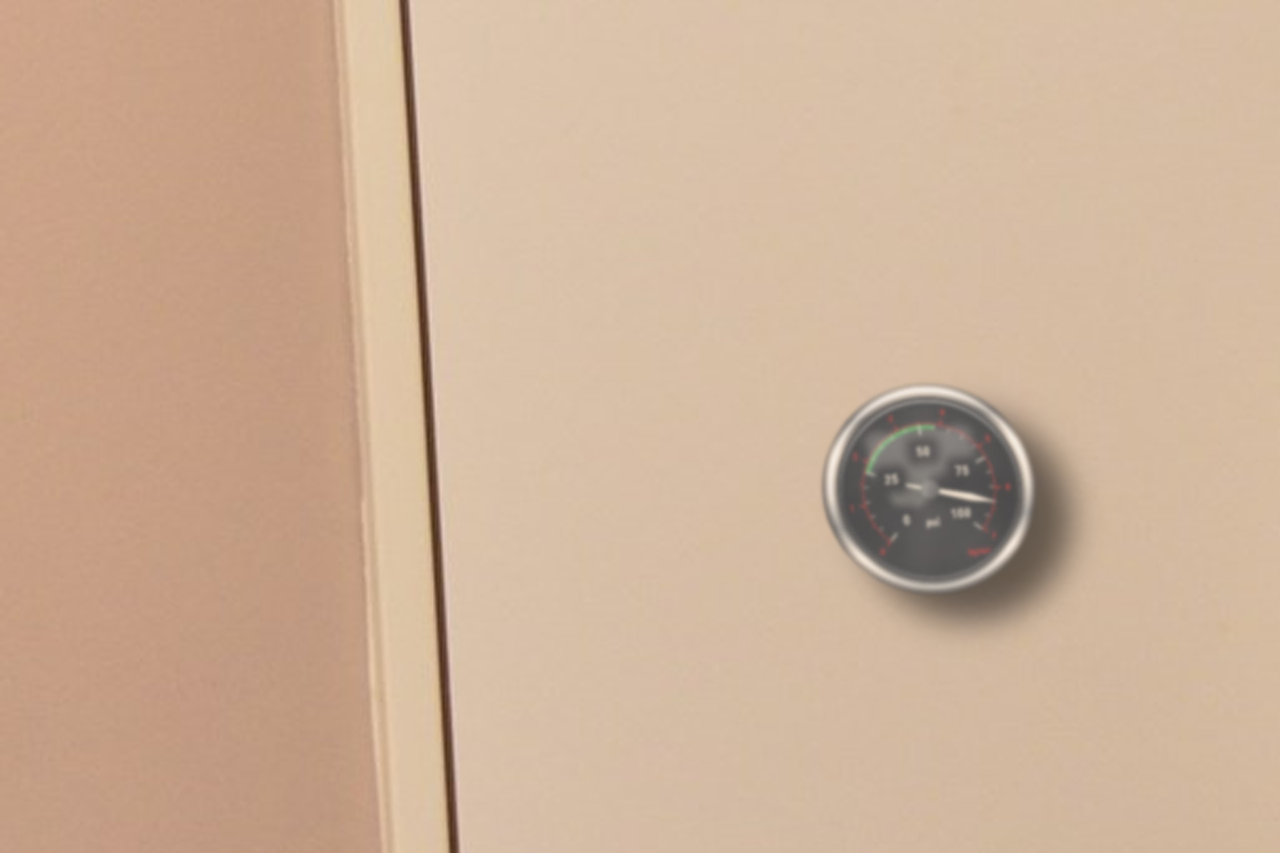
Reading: 90 psi
